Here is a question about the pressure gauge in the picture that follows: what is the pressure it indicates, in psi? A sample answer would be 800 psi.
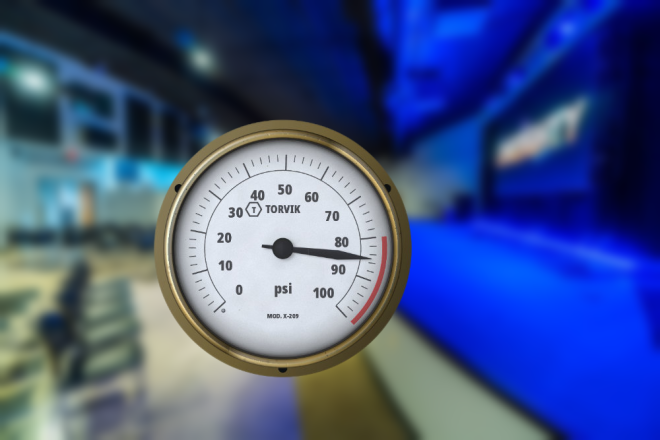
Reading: 85 psi
